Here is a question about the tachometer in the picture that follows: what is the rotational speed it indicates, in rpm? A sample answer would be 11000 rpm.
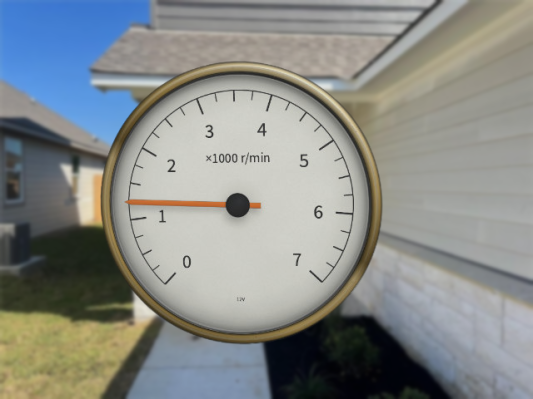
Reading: 1250 rpm
